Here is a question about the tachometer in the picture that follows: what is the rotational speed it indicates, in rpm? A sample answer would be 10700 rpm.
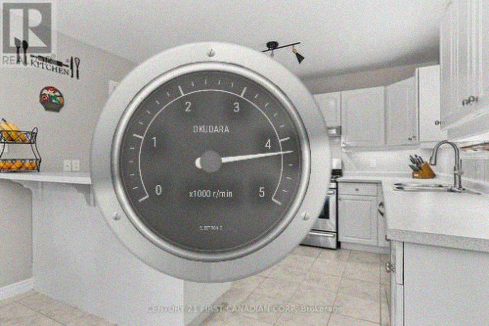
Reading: 4200 rpm
